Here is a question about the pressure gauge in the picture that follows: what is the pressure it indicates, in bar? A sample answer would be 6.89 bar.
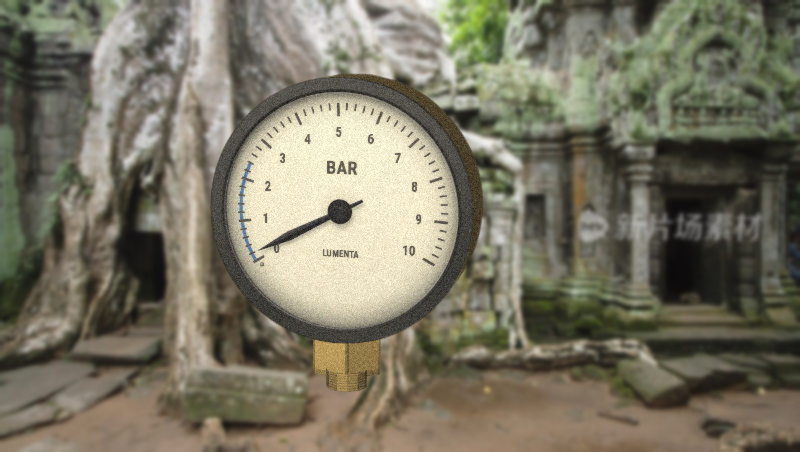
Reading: 0.2 bar
